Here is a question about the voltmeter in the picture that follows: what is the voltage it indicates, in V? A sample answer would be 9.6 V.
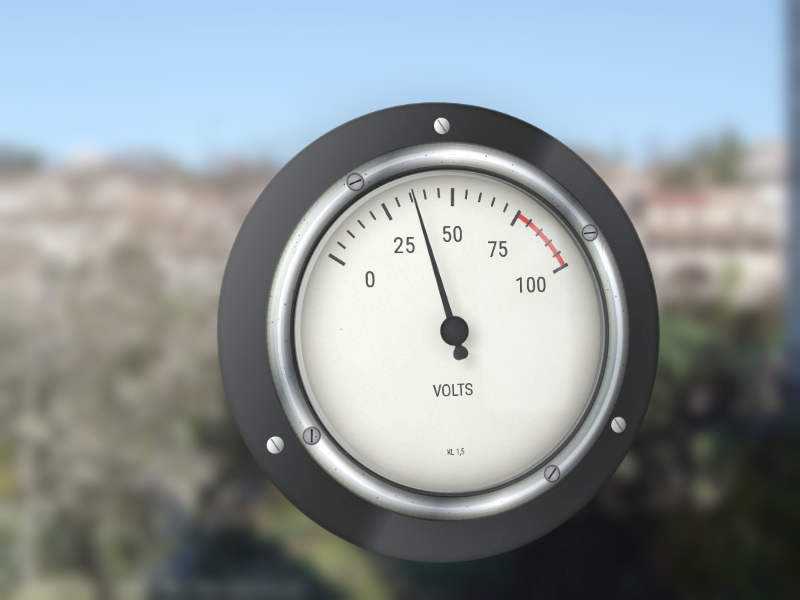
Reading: 35 V
